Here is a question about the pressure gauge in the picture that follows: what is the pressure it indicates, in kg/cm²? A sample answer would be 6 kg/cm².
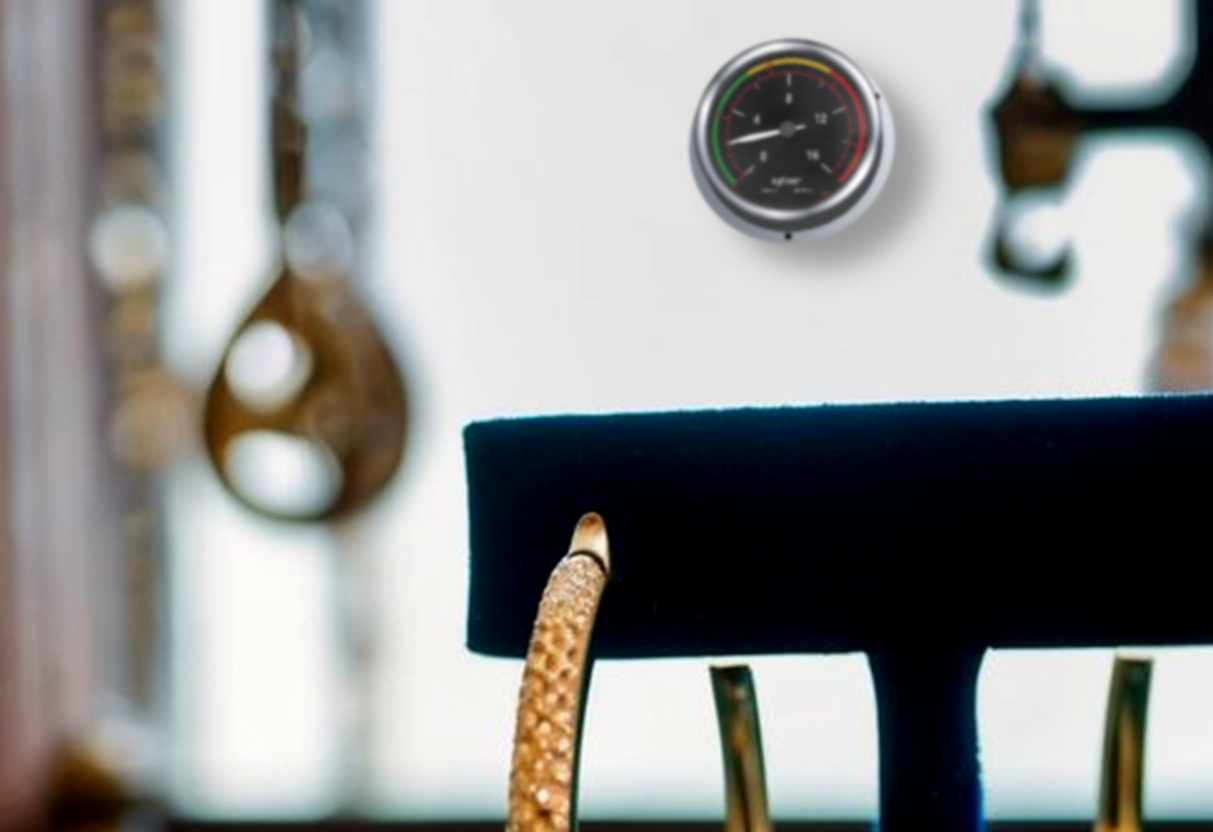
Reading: 2 kg/cm²
